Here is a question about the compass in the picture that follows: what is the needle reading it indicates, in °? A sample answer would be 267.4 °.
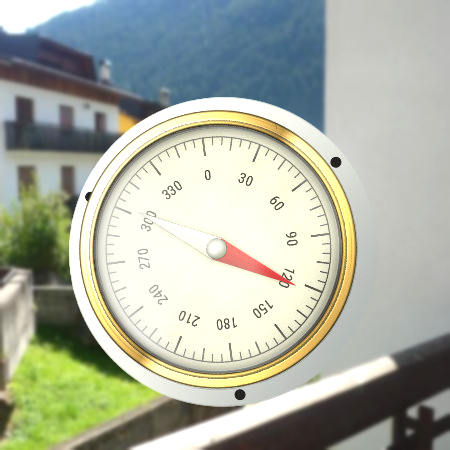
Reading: 122.5 °
